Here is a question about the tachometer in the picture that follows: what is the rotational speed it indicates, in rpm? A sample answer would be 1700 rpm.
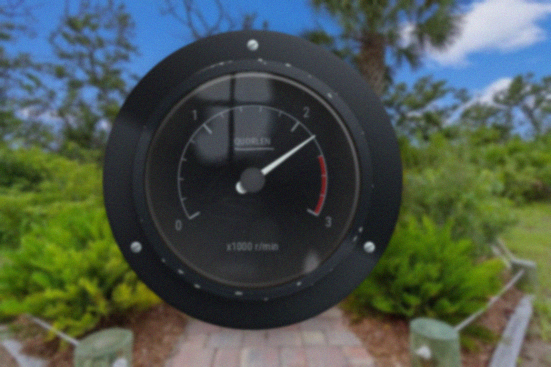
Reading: 2200 rpm
